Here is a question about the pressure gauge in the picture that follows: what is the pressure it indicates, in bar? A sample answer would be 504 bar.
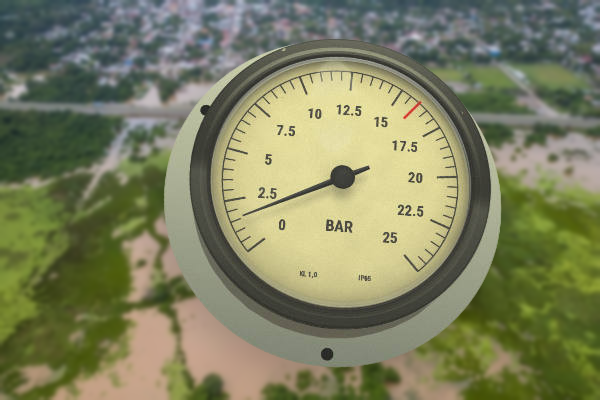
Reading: 1.5 bar
